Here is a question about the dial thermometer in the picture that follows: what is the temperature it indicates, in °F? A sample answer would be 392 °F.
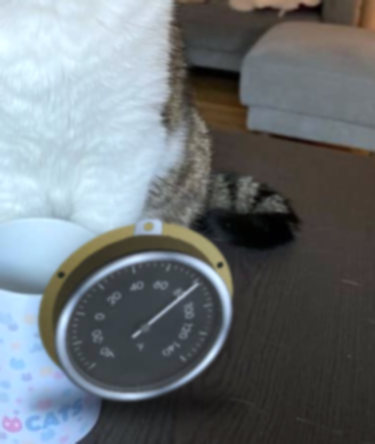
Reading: 80 °F
